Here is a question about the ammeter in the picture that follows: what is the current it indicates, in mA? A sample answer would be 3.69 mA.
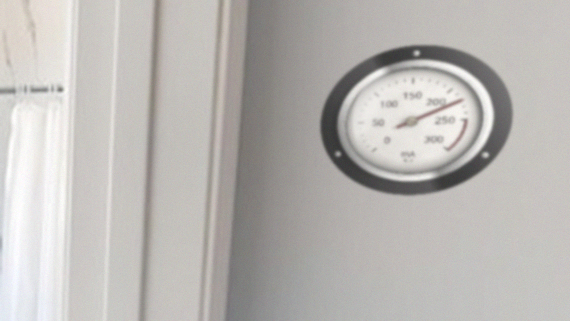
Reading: 220 mA
